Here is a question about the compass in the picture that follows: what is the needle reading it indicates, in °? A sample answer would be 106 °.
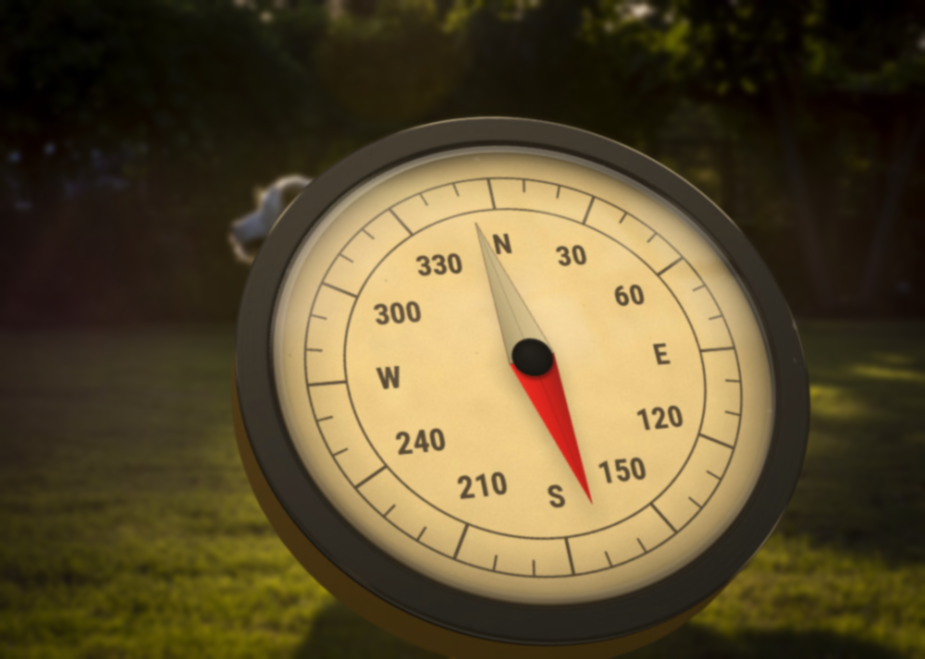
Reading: 170 °
